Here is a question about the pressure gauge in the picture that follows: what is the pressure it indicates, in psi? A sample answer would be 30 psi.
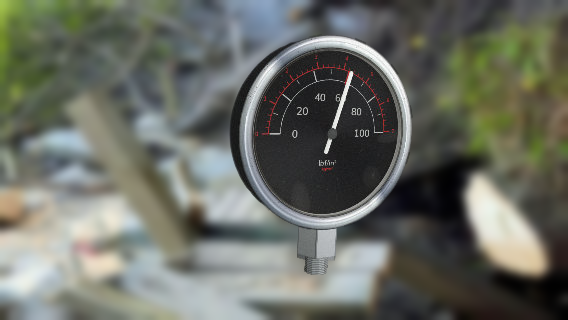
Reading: 60 psi
